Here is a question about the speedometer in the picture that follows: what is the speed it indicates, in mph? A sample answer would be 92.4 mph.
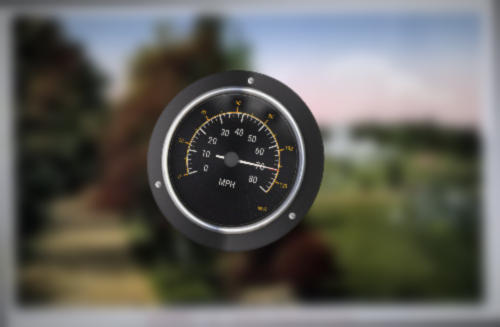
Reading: 70 mph
